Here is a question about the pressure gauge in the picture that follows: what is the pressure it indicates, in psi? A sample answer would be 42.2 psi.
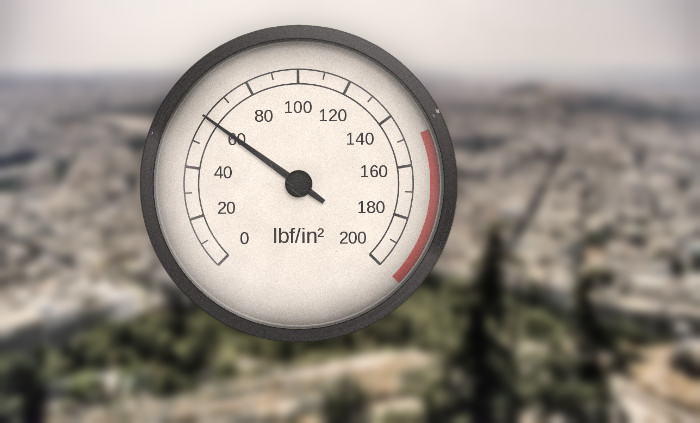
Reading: 60 psi
